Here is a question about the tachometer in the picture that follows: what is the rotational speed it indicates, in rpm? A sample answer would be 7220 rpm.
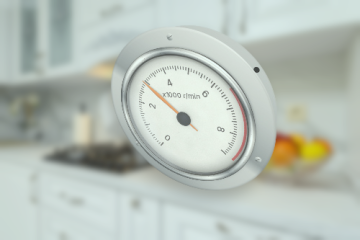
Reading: 3000 rpm
